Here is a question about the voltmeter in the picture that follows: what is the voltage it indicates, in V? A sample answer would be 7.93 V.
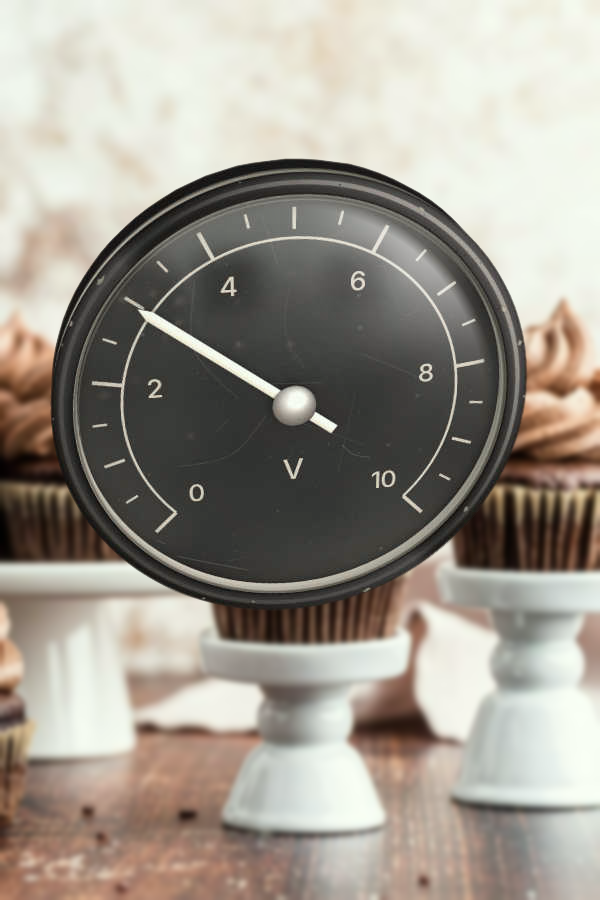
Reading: 3 V
